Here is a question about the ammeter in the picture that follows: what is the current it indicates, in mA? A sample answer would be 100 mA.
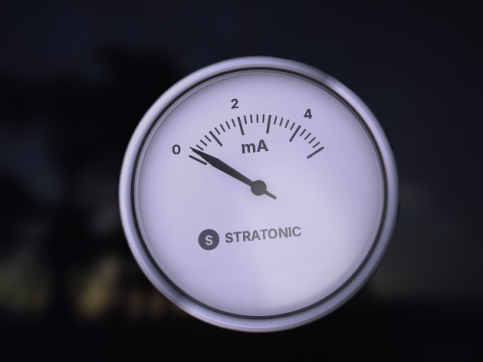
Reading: 0.2 mA
